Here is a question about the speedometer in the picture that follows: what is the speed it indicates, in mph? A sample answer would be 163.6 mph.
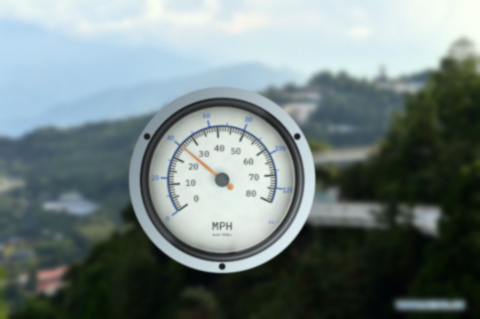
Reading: 25 mph
